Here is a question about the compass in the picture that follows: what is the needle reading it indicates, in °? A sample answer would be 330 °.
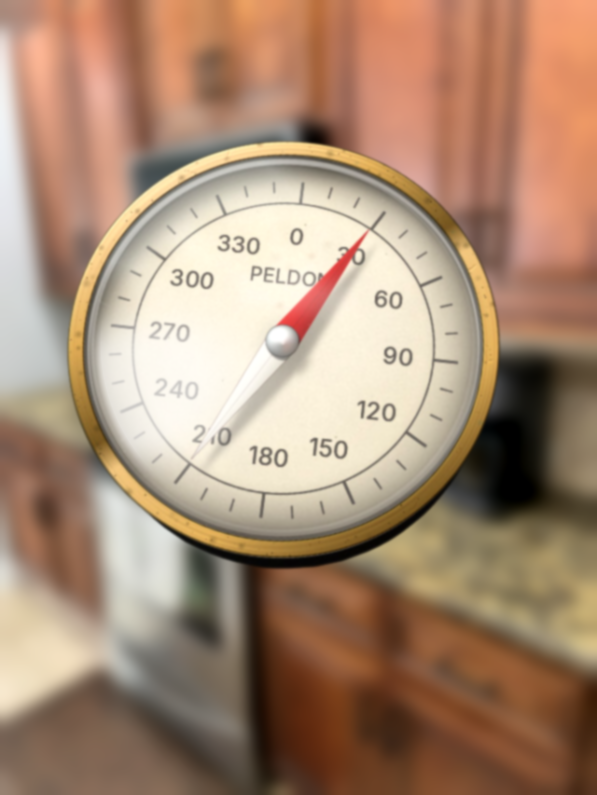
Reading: 30 °
